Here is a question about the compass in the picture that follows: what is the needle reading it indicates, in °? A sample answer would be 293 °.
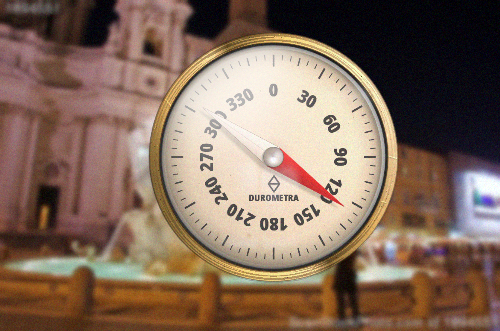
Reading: 125 °
